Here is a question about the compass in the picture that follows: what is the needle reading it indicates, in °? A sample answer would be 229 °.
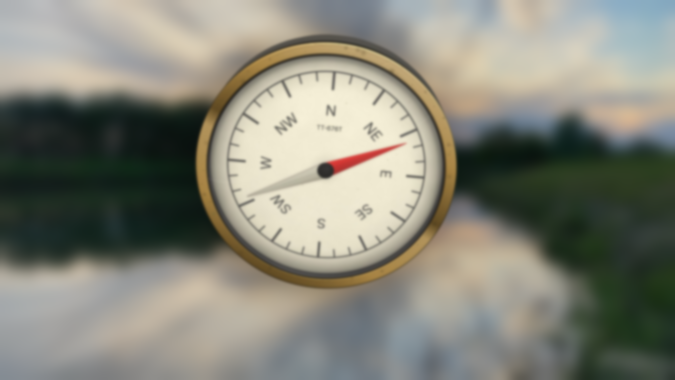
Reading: 65 °
